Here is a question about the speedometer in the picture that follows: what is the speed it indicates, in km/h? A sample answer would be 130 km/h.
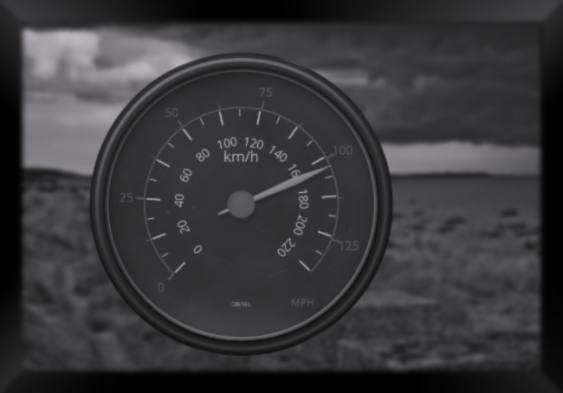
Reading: 165 km/h
